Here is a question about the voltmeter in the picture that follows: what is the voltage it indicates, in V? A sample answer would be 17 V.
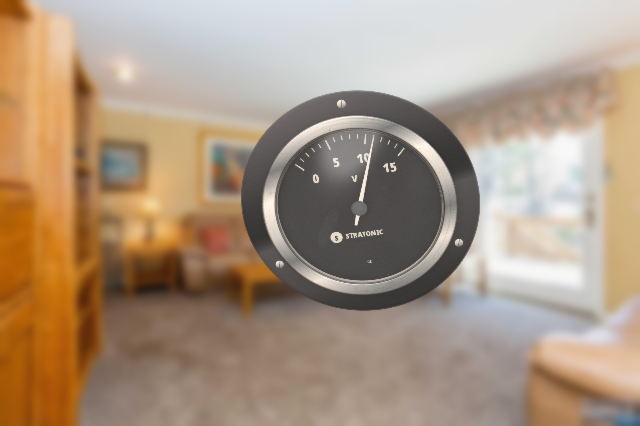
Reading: 11 V
